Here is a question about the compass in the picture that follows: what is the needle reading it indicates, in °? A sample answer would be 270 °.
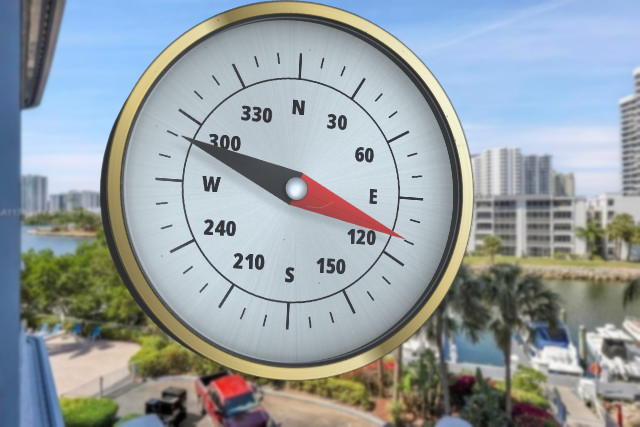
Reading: 110 °
